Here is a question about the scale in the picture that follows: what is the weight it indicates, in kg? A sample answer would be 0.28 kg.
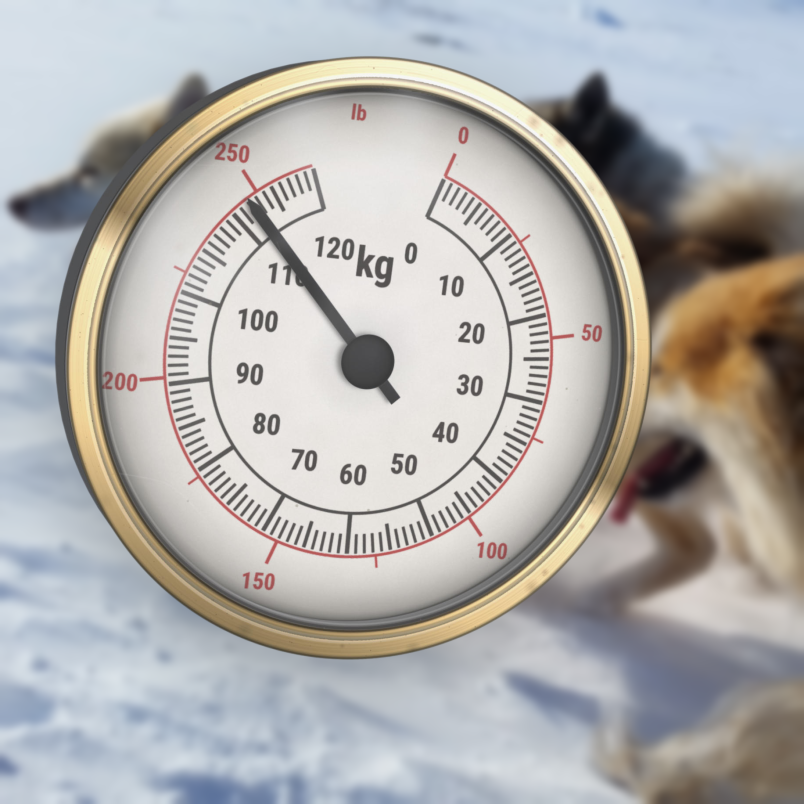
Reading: 112 kg
